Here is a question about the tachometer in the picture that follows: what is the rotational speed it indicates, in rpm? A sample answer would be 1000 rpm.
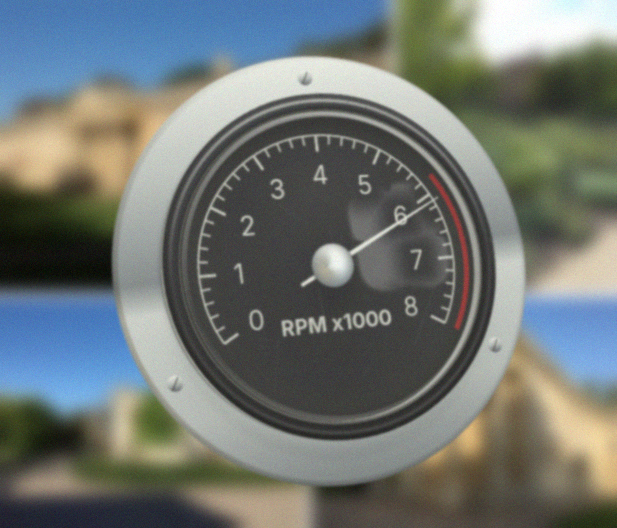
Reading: 6100 rpm
